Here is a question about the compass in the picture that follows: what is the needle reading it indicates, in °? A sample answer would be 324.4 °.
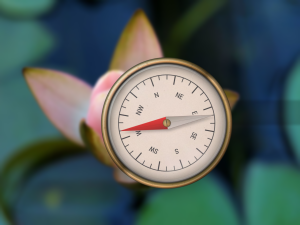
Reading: 280 °
